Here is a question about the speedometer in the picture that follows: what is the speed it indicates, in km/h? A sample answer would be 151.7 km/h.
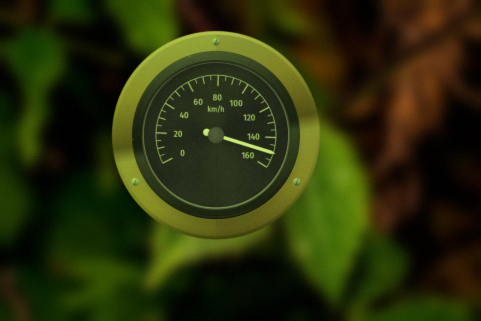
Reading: 150 km/h
